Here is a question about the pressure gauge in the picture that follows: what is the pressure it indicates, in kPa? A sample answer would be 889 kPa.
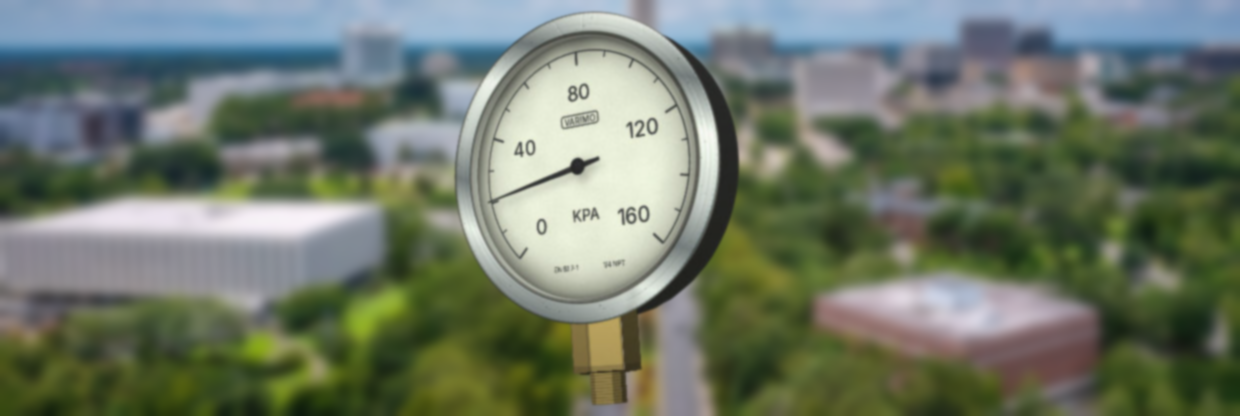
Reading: 20 kPa
